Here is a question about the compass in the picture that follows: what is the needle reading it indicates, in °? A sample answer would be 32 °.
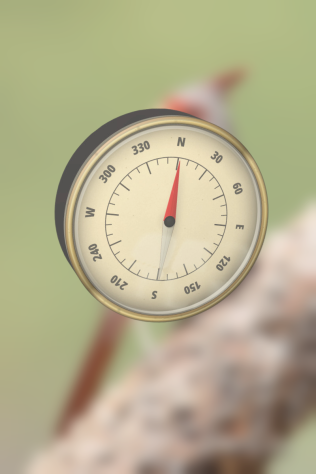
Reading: 0 °
